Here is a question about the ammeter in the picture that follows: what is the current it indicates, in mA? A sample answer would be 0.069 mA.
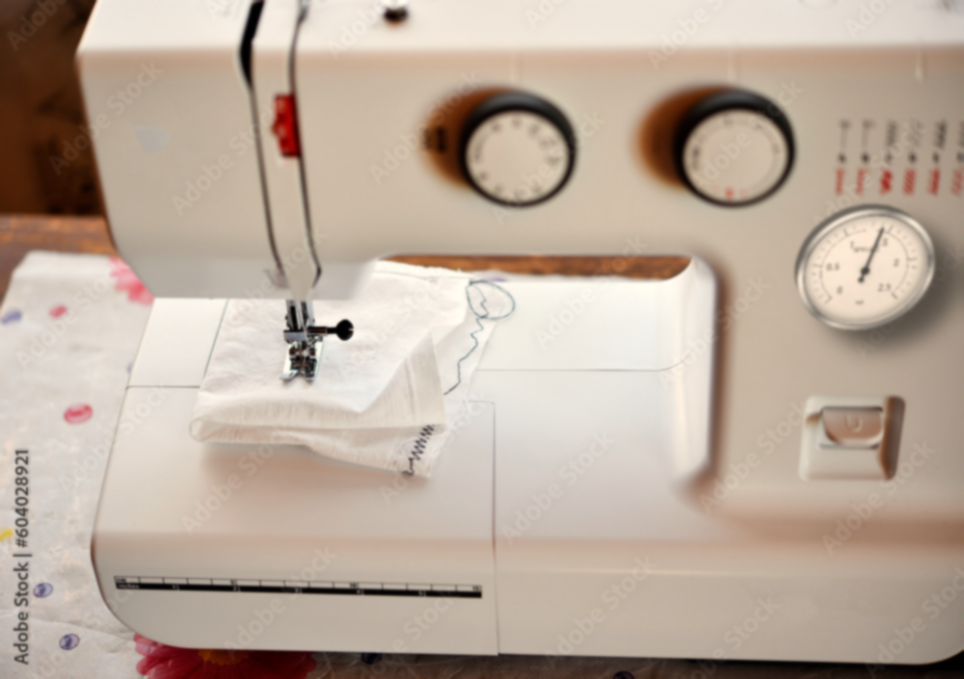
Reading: 1.4 mA
